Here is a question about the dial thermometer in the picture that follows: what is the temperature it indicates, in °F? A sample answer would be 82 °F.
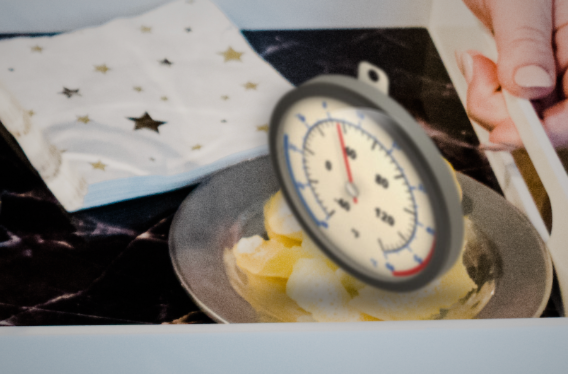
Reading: 40 °F
